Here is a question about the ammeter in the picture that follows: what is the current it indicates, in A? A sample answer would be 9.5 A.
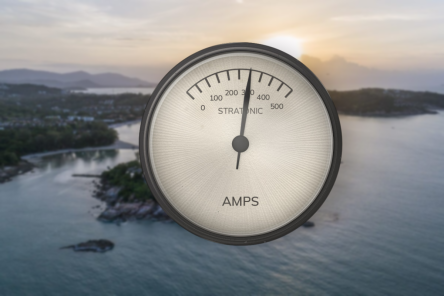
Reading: 300 A
